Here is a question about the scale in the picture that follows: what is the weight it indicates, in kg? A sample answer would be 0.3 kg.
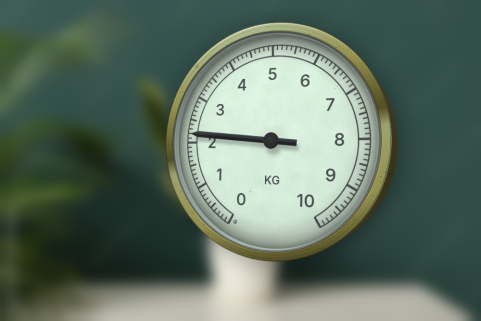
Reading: 2.2 kg
